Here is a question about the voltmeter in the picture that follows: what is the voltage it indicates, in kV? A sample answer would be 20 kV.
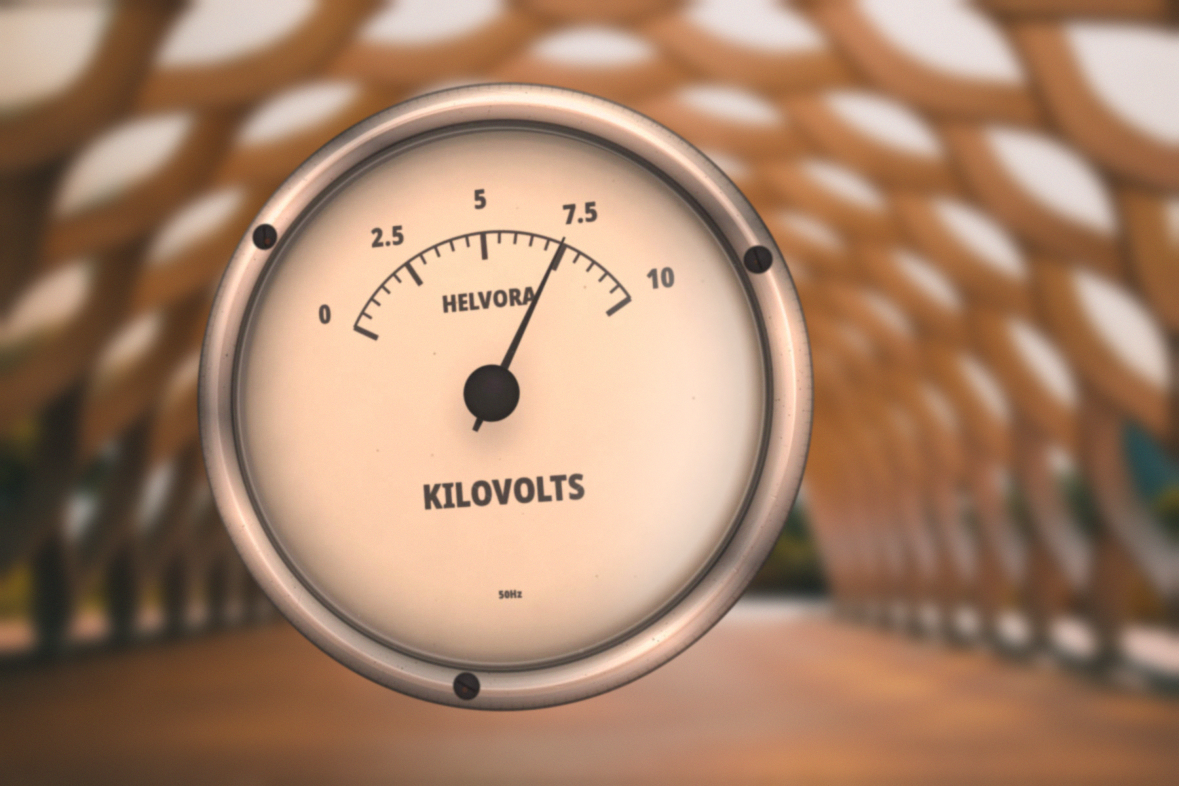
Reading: 7.5 kV
